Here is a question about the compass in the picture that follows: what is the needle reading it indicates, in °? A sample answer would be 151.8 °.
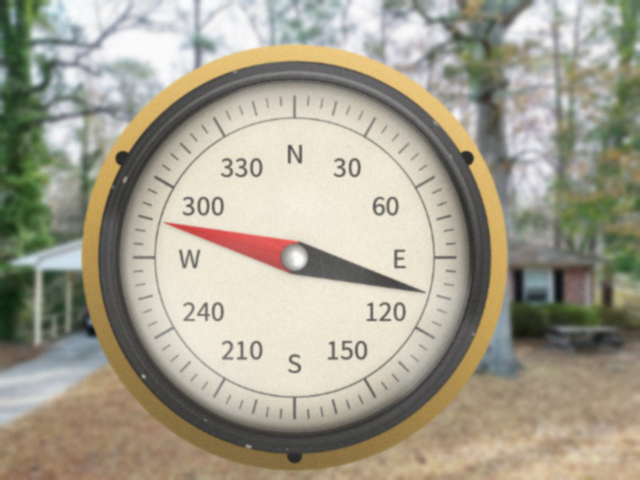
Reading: 285 °
